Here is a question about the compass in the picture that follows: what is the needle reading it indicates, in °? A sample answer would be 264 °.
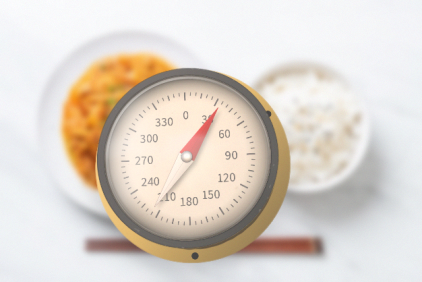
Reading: 35 °
